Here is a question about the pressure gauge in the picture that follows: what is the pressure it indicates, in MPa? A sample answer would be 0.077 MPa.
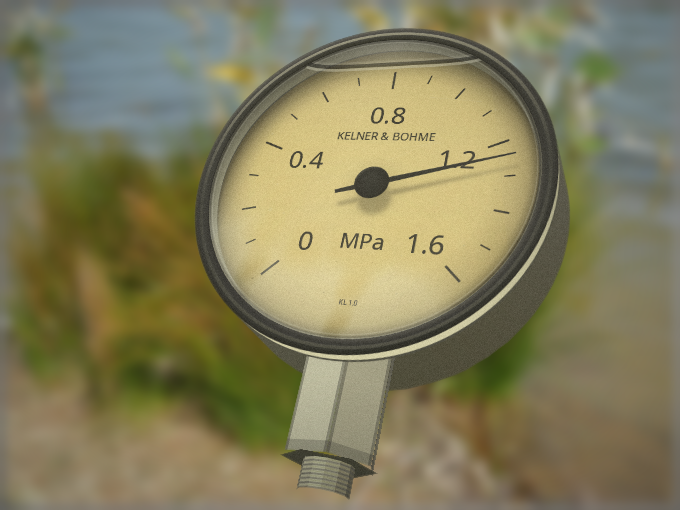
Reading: 1.25 MPa
